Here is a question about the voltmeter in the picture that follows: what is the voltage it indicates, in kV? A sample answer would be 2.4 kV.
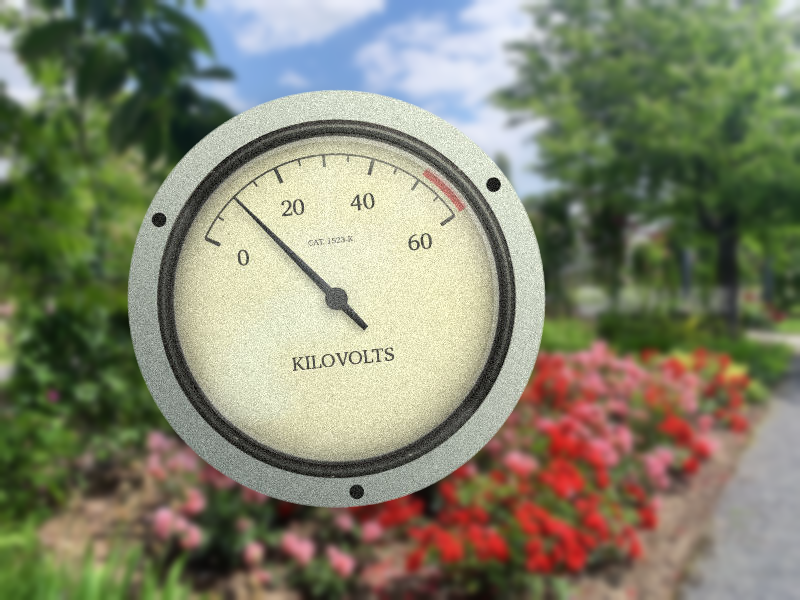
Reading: 10 kV
